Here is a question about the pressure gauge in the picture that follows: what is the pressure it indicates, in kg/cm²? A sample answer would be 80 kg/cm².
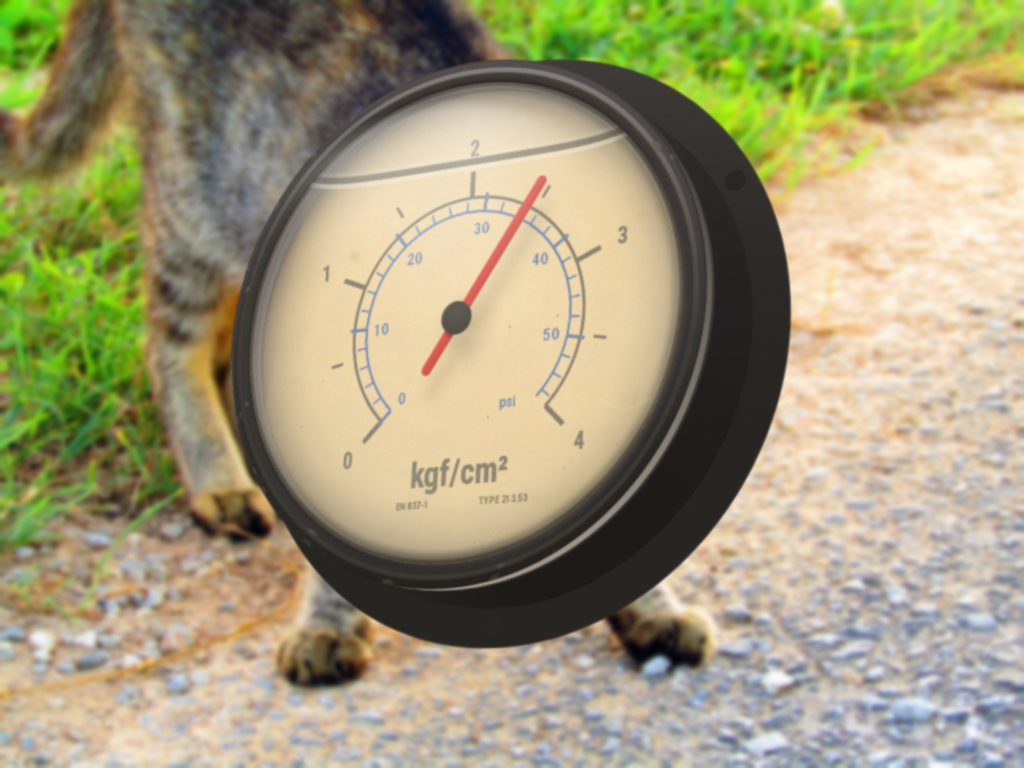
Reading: 2.5 kg/cm²
